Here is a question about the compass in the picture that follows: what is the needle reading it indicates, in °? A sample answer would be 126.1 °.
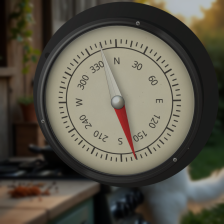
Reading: 165 °
